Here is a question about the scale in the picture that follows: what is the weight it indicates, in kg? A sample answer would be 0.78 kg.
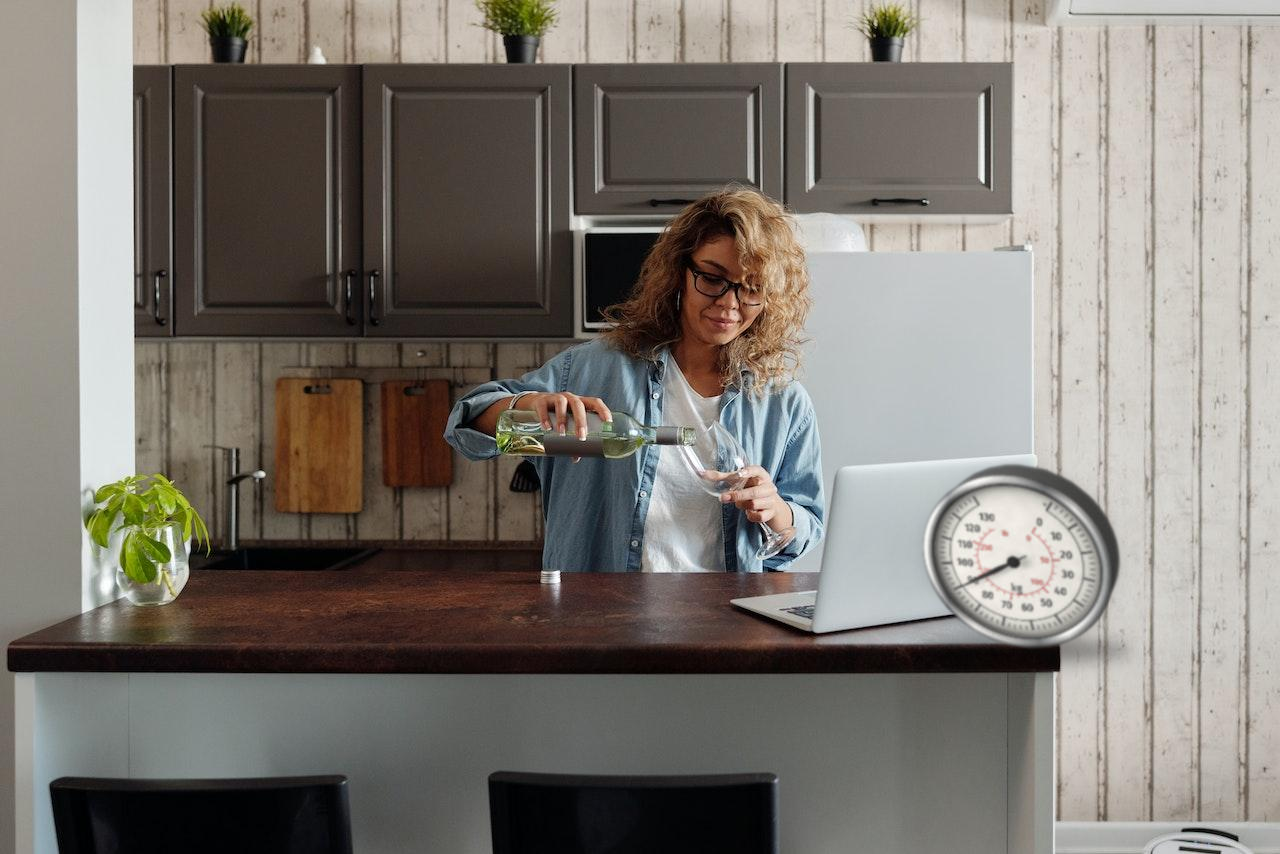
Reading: 90 kg
